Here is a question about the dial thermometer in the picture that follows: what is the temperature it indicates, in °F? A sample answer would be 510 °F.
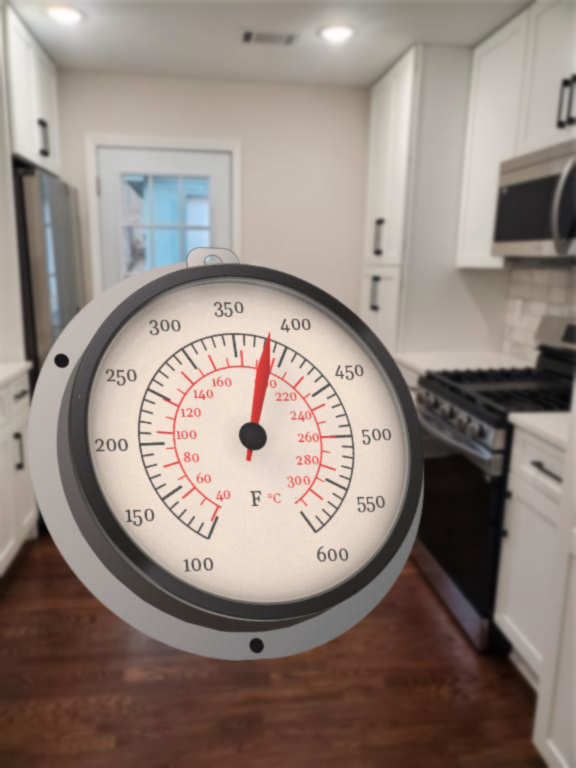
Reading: 380 °F
